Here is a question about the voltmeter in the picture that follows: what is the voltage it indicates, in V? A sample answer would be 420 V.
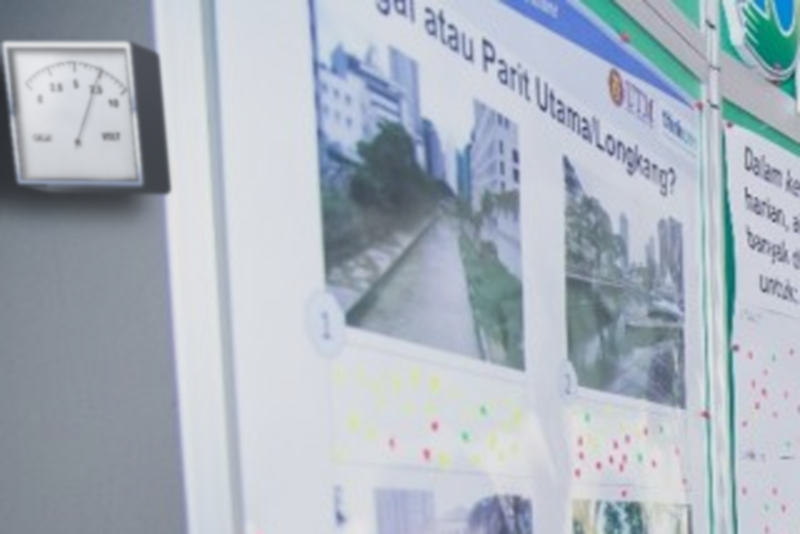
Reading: 7.5 V
